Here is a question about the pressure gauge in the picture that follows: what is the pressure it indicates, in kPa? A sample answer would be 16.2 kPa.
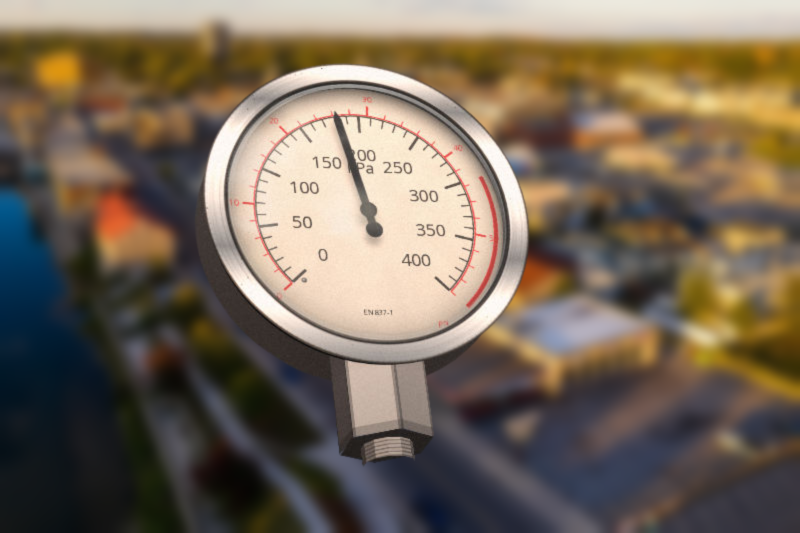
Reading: 180 kPa
